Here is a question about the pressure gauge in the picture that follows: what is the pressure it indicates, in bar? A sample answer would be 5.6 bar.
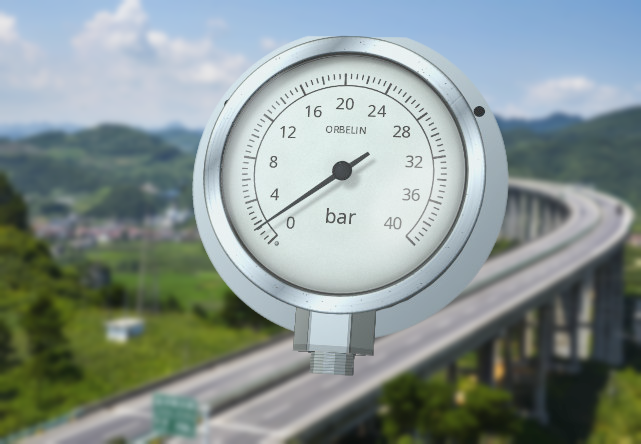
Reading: 1.5 bar
